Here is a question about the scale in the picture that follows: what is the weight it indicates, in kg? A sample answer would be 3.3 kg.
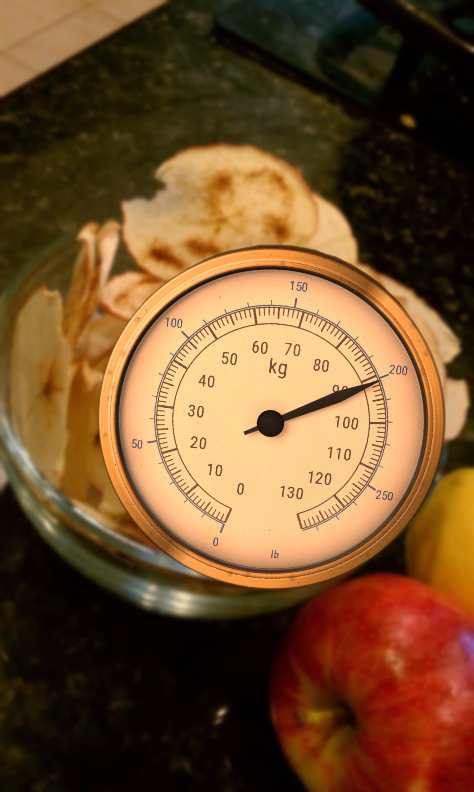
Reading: 91 kg
